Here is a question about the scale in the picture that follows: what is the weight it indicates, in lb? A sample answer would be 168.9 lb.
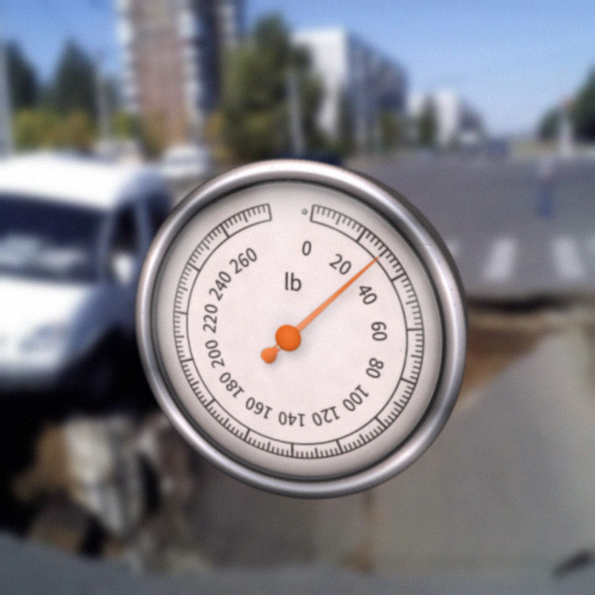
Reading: 30 lb
